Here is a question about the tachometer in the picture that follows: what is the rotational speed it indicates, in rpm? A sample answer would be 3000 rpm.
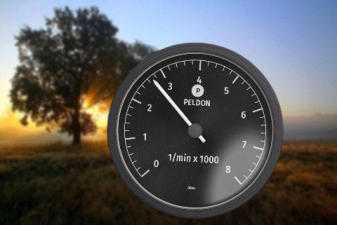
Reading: 2700 rpm
